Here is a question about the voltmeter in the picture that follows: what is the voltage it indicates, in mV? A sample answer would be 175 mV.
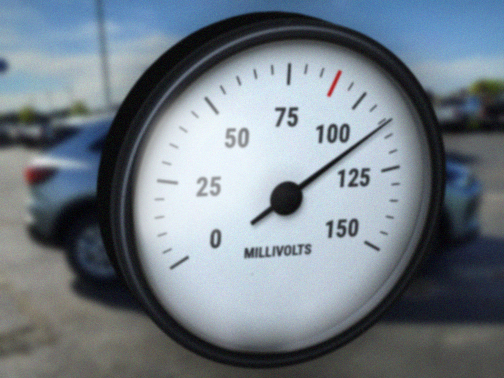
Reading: 110 mV
